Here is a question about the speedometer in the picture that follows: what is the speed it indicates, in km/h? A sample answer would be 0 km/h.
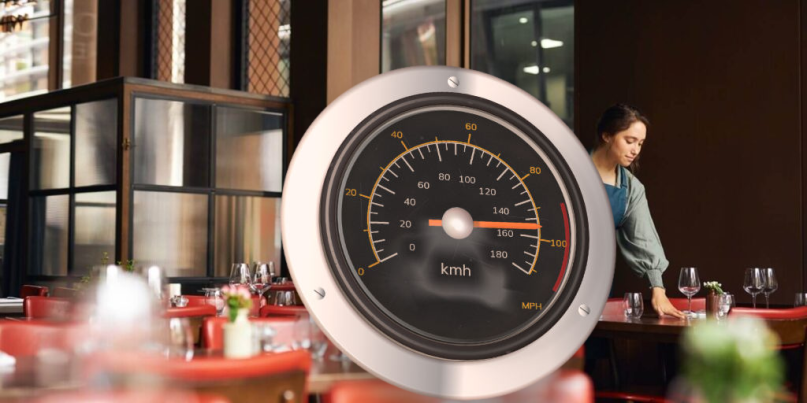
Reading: 155 km/h
